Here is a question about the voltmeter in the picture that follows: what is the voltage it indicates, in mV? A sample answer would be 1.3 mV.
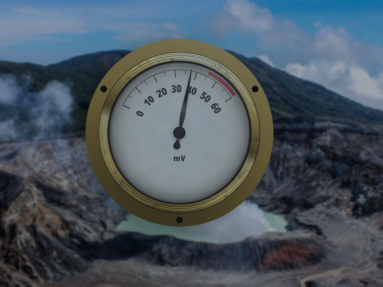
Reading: 37.5 mV
